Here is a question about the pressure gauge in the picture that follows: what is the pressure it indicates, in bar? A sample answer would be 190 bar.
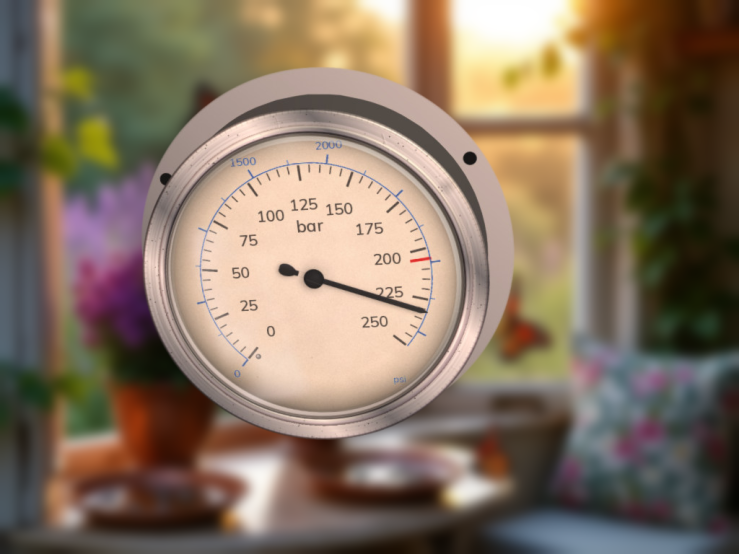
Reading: 230 bar
